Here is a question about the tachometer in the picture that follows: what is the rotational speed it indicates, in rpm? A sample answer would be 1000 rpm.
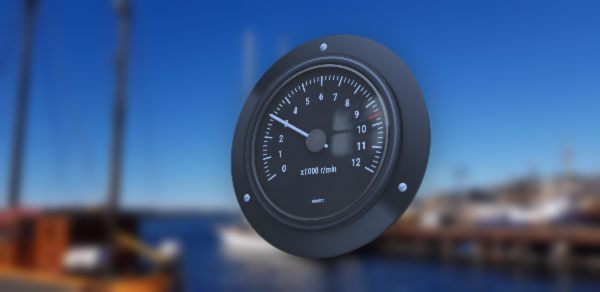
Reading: 3000 rpm
